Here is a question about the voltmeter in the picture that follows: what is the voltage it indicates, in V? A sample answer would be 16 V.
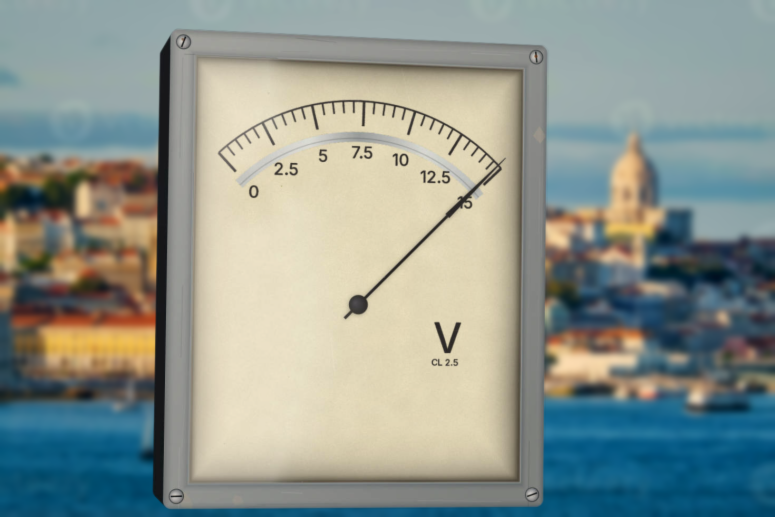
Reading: 14.75 V
